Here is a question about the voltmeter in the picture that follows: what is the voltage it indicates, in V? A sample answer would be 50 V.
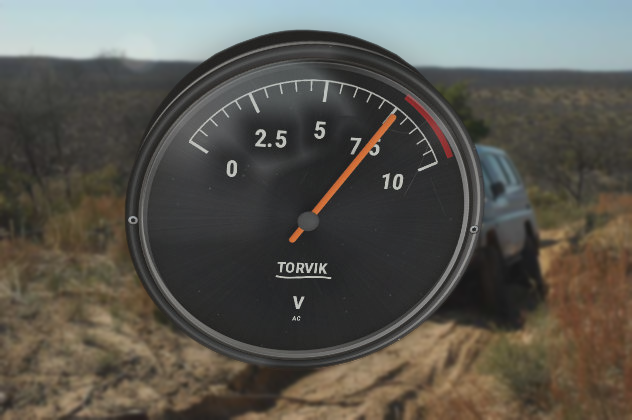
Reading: 7.5 V
